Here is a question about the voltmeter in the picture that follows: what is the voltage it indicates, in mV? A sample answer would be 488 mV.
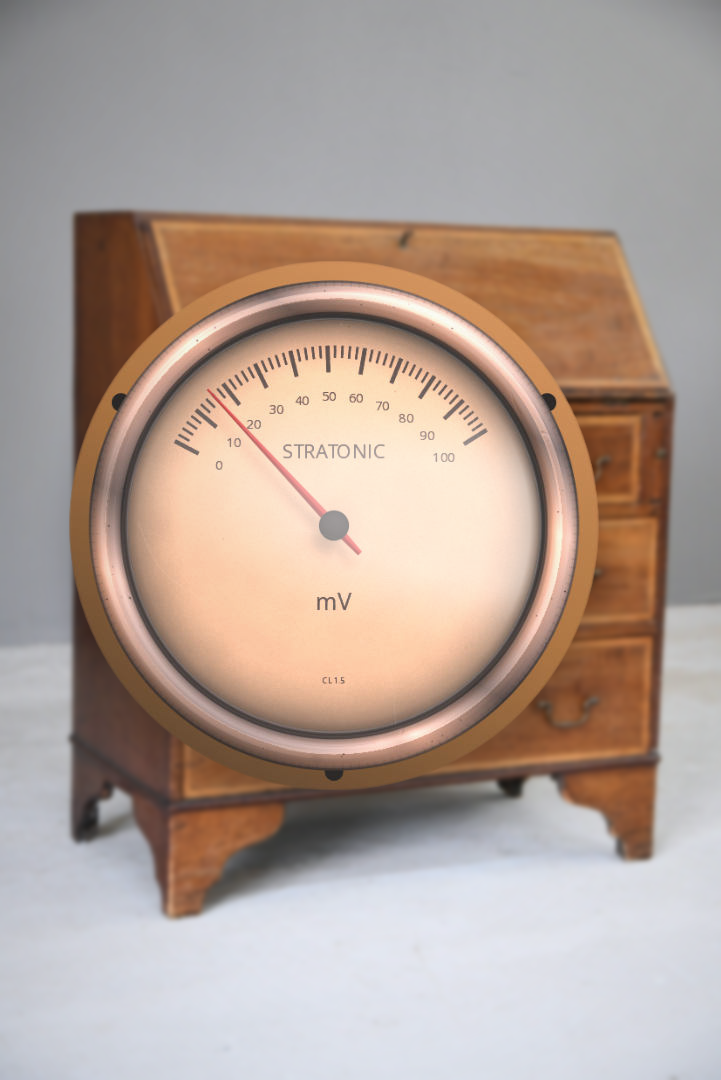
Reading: 16 mV
